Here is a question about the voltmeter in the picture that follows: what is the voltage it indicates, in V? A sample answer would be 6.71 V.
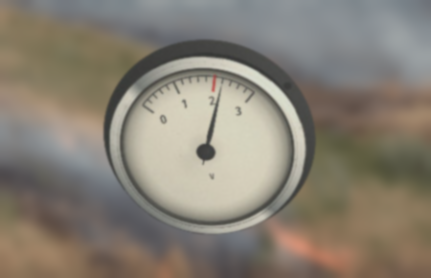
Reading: 2.2 V
